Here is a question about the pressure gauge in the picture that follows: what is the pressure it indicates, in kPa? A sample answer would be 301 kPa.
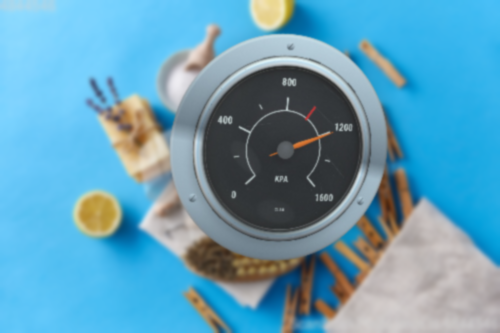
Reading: 1200 kPa
